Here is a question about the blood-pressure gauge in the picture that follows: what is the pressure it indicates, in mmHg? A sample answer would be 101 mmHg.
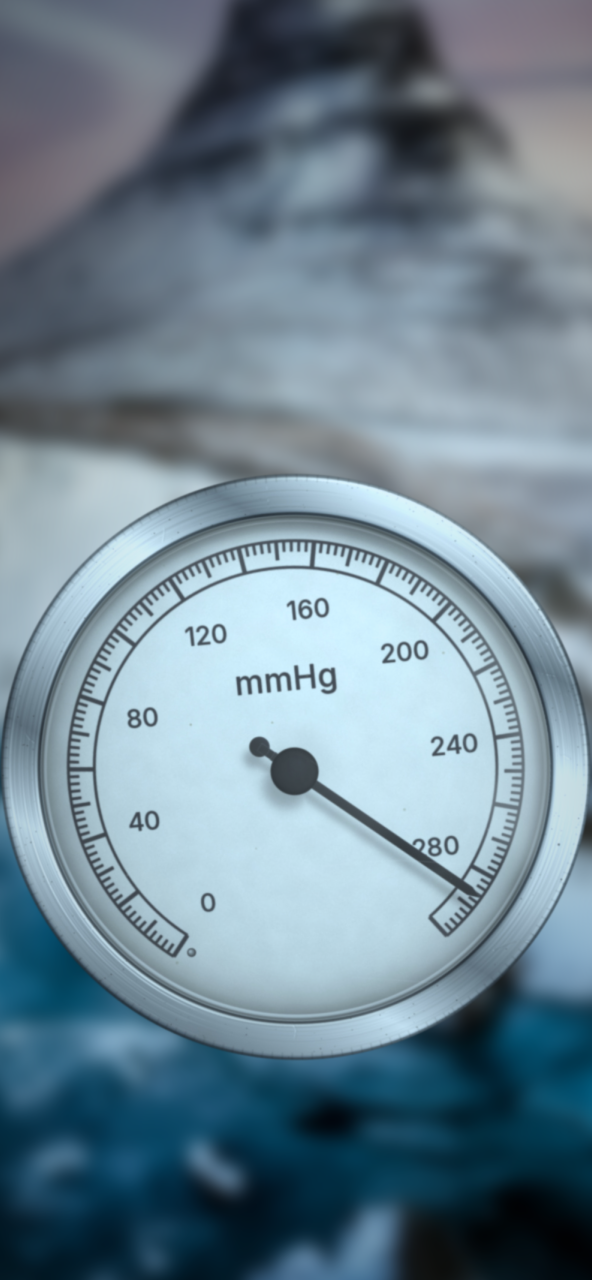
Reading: 286 mmHg
